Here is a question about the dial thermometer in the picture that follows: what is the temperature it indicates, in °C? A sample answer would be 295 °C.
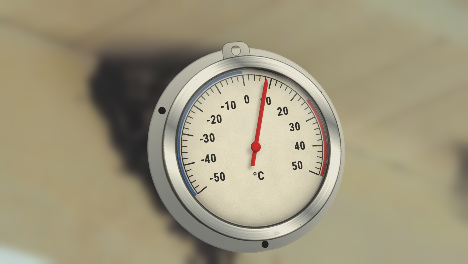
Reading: 8 °C
